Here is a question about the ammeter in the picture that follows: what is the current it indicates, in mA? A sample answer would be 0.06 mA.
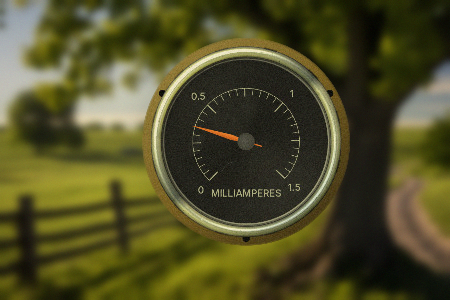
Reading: 0.35 mA
